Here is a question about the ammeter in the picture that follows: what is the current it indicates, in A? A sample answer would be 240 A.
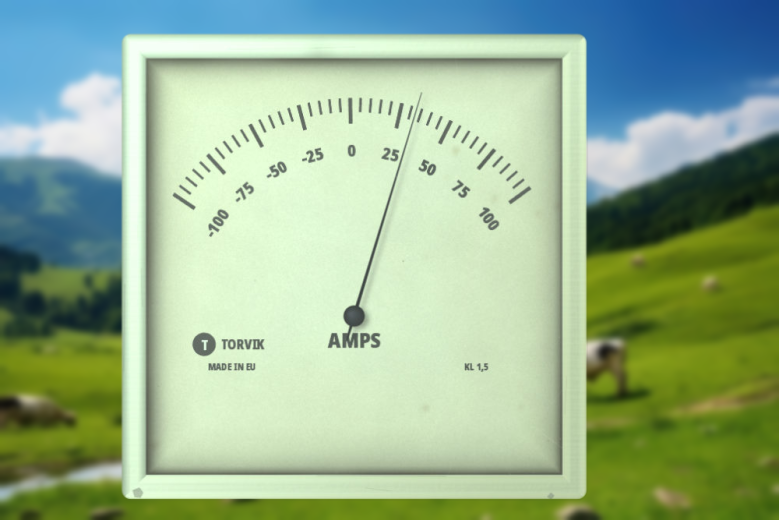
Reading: 32.5 A
